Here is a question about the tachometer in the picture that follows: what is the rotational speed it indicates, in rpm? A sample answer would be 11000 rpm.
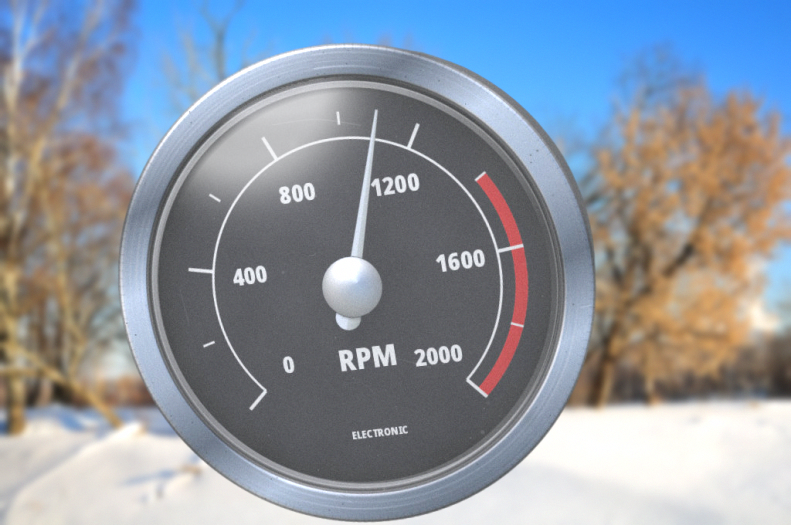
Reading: 1100 rpm
